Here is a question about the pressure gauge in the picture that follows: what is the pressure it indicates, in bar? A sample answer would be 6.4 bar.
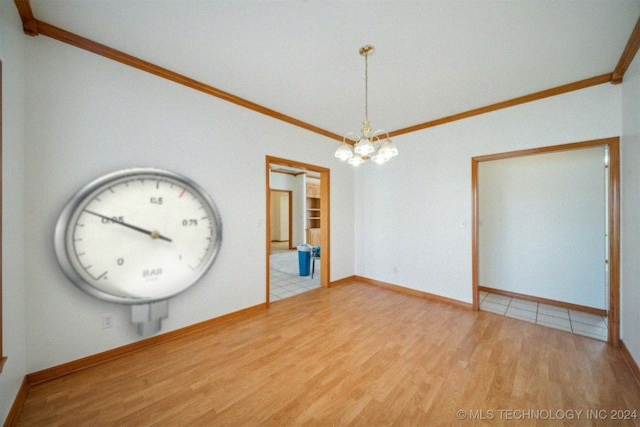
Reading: 0.25 bar
